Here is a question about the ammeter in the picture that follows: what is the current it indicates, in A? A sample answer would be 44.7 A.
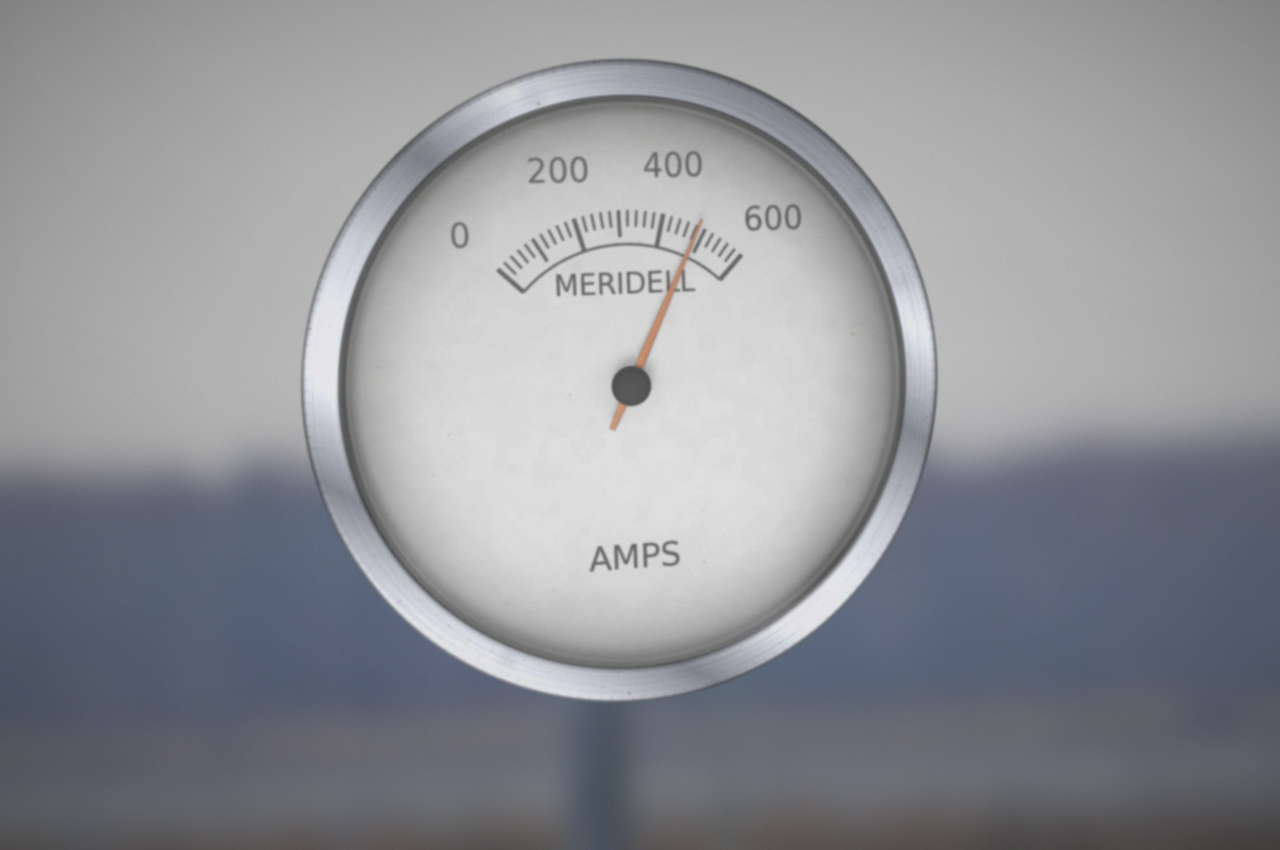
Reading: 480 A
